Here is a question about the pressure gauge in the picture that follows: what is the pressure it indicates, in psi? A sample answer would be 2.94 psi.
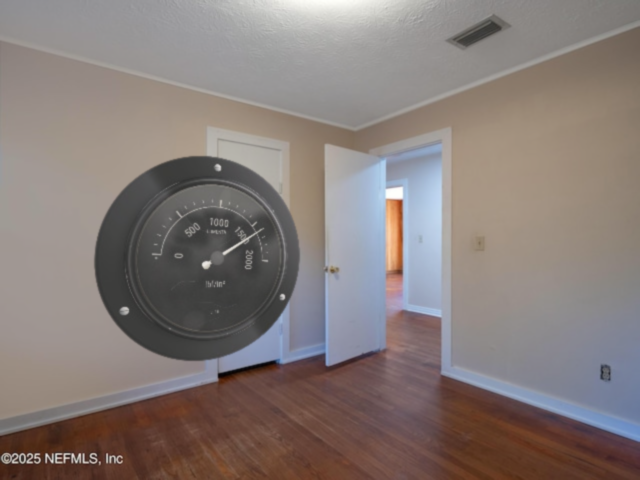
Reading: 1600 psi
